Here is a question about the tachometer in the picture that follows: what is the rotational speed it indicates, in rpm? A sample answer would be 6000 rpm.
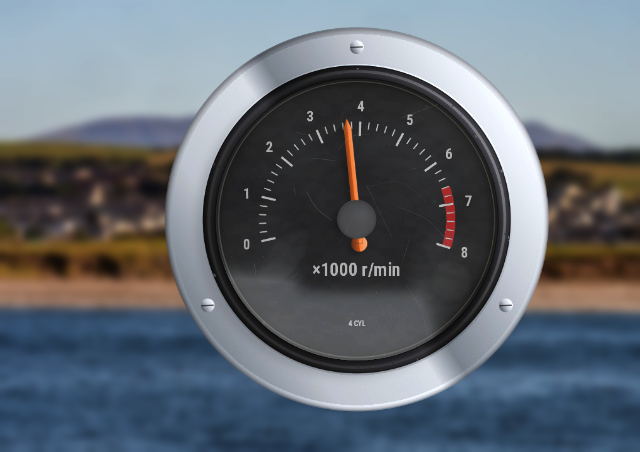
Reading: 3700 rpm
